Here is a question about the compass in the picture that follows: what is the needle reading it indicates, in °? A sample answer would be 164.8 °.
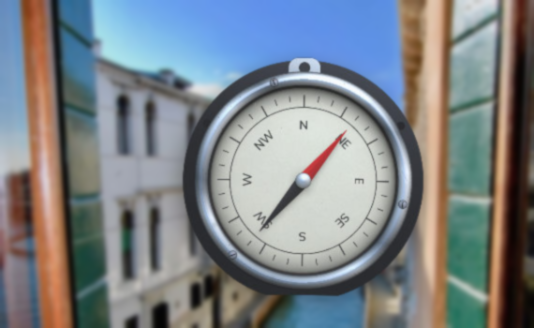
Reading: 40 °
